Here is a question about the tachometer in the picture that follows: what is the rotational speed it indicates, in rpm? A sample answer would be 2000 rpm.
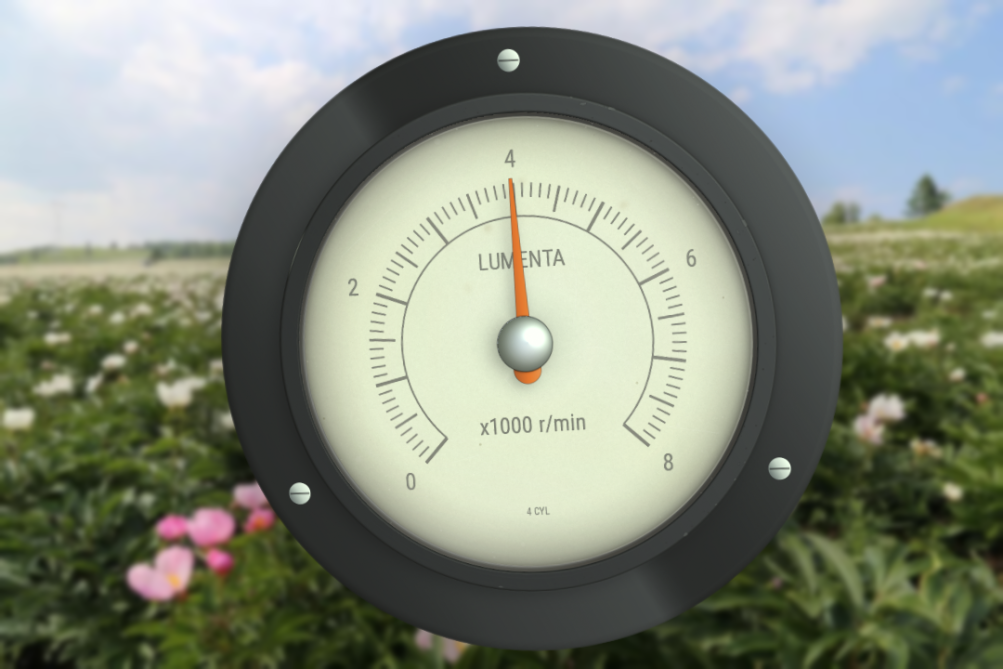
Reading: 4000 rpm
